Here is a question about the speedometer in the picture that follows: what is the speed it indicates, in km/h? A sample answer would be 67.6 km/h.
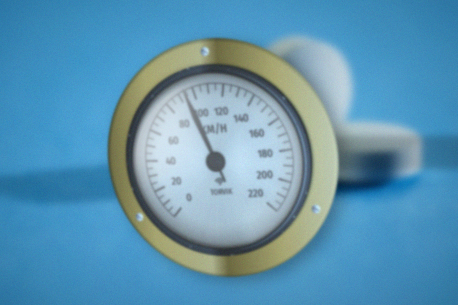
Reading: 95 km/h
